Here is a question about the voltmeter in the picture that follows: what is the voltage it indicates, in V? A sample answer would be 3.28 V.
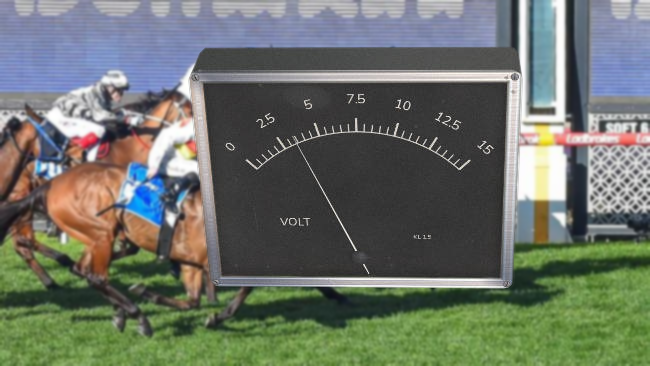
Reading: 3.5 V
